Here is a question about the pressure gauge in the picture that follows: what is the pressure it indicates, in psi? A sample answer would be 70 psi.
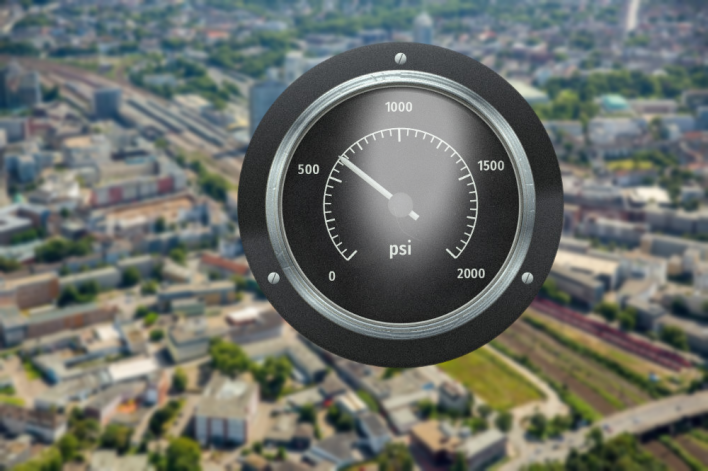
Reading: 625 psi
